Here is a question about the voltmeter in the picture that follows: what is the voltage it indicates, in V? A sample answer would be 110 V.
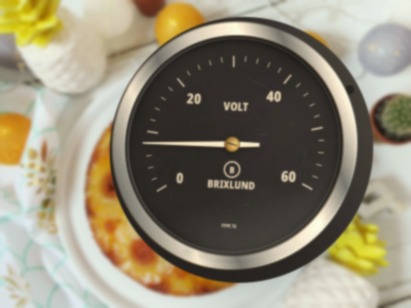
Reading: 8 V
